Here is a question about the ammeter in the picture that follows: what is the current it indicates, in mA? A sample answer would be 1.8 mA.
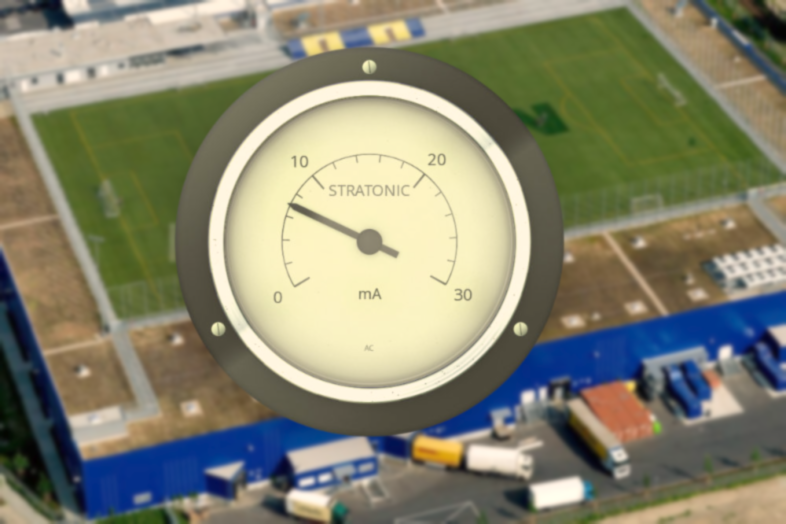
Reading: 7 mA
